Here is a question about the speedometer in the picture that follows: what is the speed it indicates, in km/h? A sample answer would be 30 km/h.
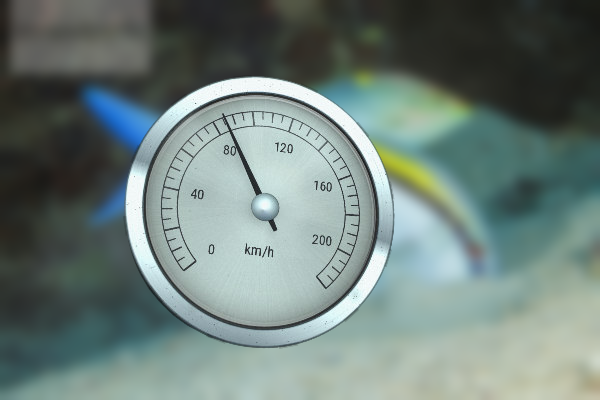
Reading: 85 km/h
